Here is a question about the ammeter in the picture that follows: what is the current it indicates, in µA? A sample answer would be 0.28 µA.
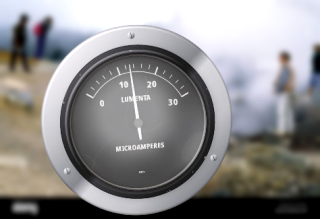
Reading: 13 µA
